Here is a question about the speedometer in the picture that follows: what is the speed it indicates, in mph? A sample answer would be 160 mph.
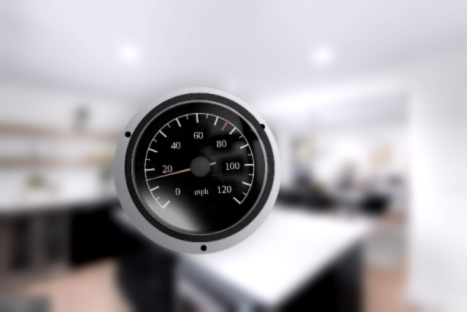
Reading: 15 mph
